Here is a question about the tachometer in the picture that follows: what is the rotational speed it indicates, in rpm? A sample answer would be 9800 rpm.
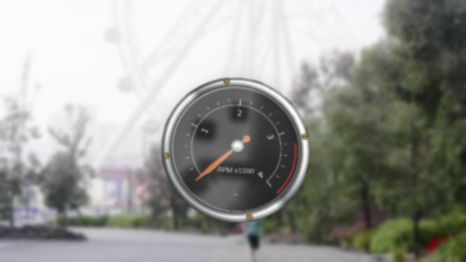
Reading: 0 rpm
